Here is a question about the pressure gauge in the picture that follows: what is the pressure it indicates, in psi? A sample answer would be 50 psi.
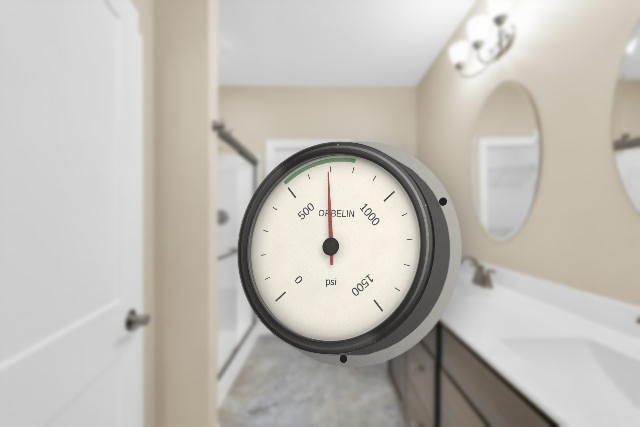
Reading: 700 psi
